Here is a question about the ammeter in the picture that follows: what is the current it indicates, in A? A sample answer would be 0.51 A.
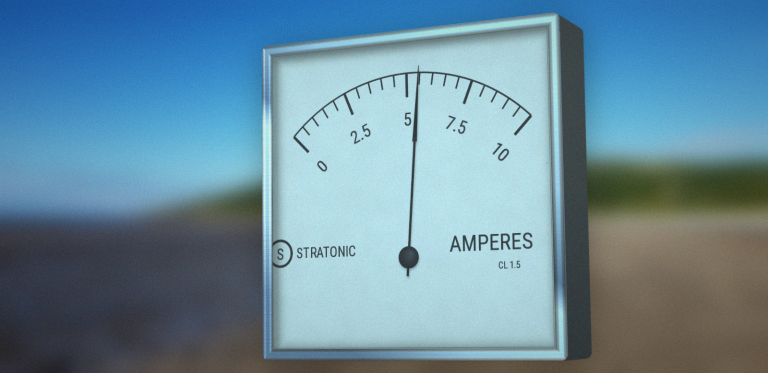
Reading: 5.5 A
